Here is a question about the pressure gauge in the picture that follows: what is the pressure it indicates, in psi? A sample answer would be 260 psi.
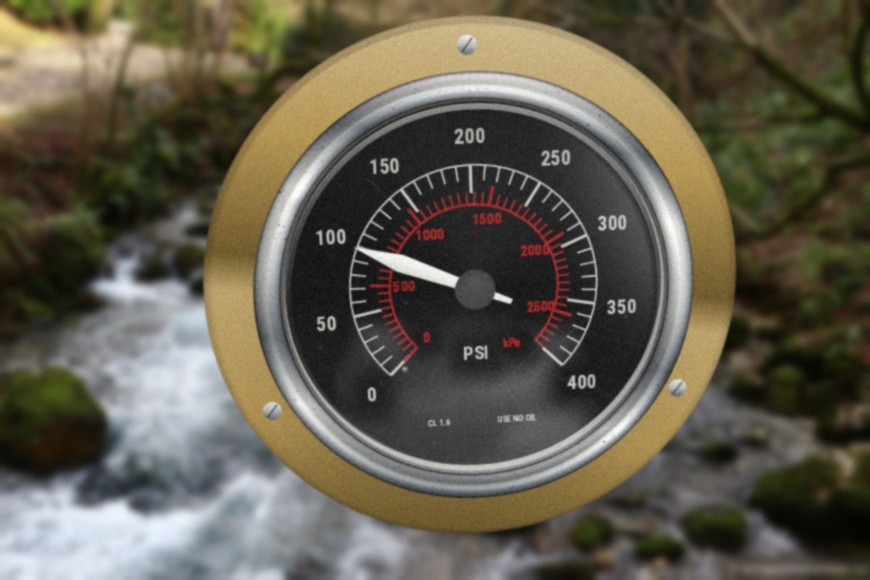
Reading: 100 psi
